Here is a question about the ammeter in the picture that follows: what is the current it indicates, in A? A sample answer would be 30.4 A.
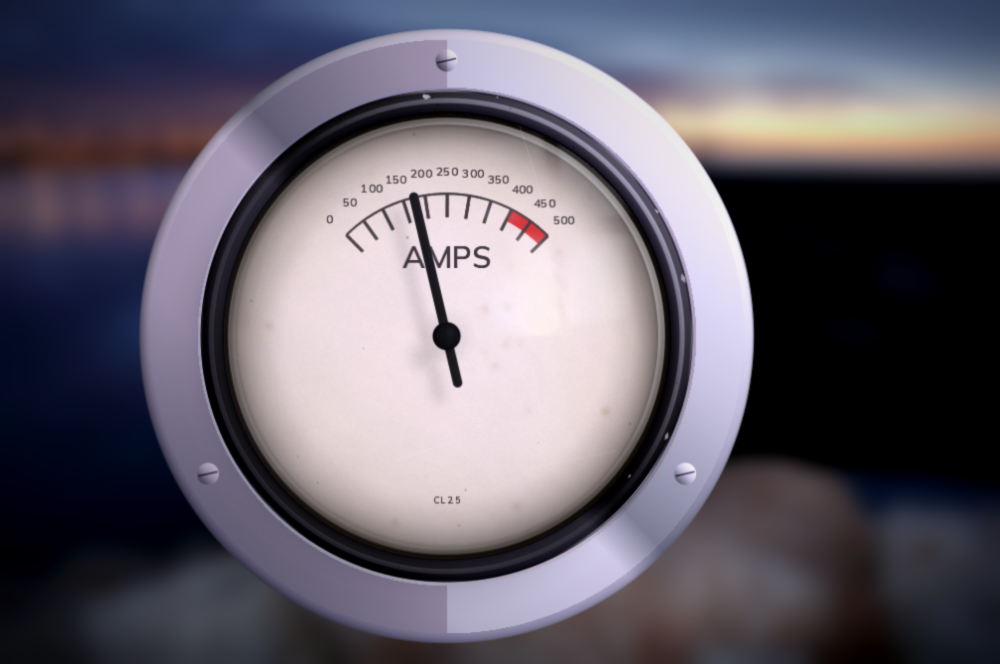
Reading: 175 A
